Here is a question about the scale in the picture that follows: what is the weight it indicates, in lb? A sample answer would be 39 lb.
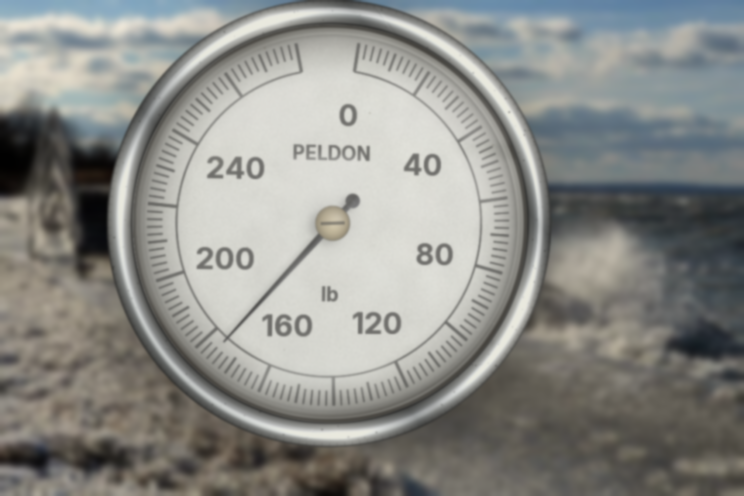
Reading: 176 lb
